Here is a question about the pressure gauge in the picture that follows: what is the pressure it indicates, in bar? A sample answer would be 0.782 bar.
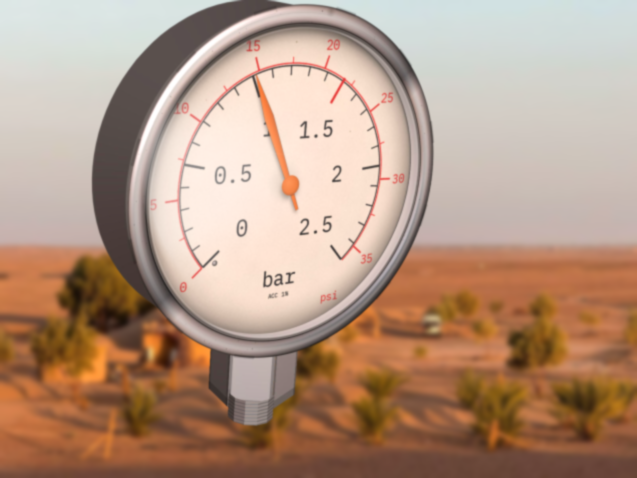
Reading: 1 bar
